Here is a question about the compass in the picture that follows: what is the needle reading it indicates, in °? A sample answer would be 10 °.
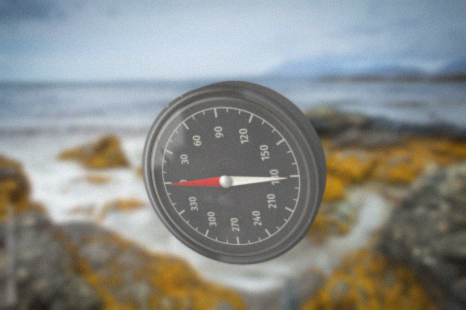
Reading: 0 °
